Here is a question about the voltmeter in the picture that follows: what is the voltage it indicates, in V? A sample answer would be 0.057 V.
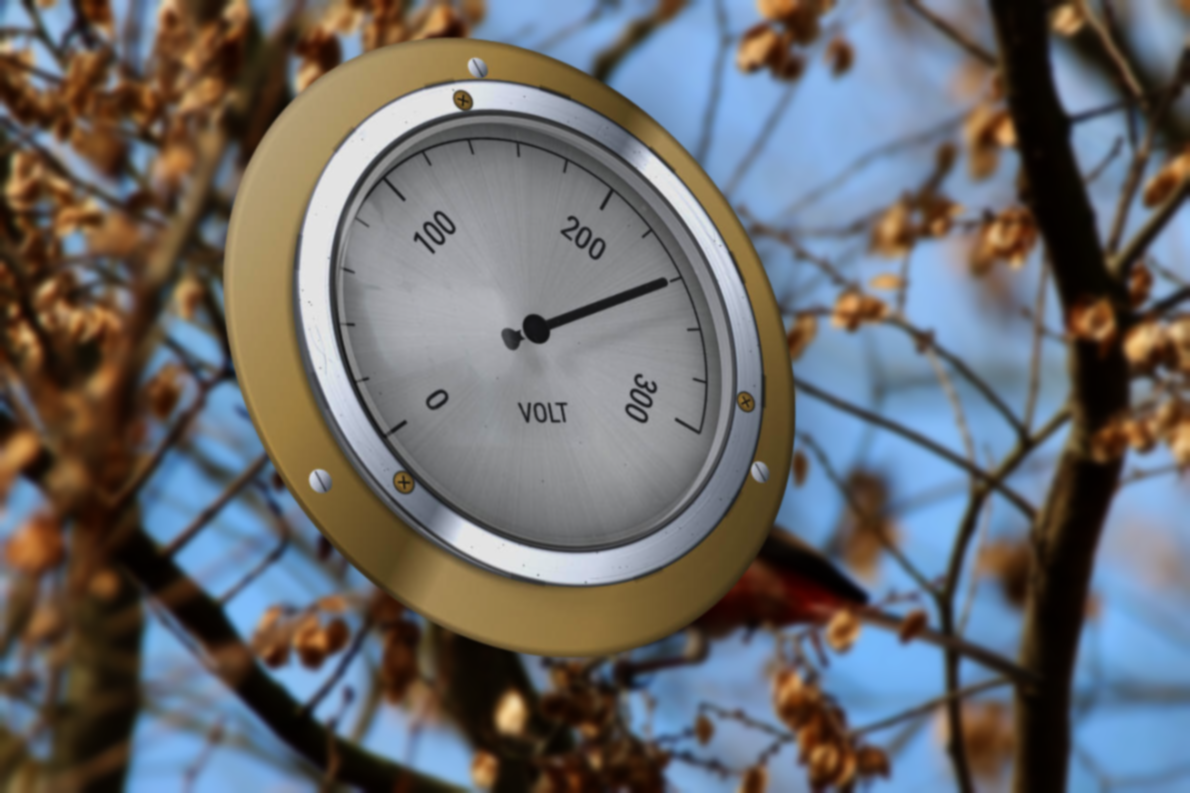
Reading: 240 V
